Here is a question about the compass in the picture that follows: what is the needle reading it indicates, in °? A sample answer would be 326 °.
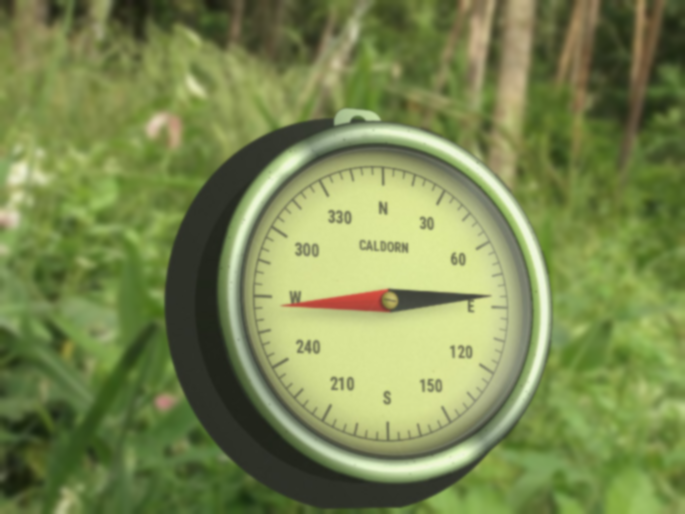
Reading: 265 °
